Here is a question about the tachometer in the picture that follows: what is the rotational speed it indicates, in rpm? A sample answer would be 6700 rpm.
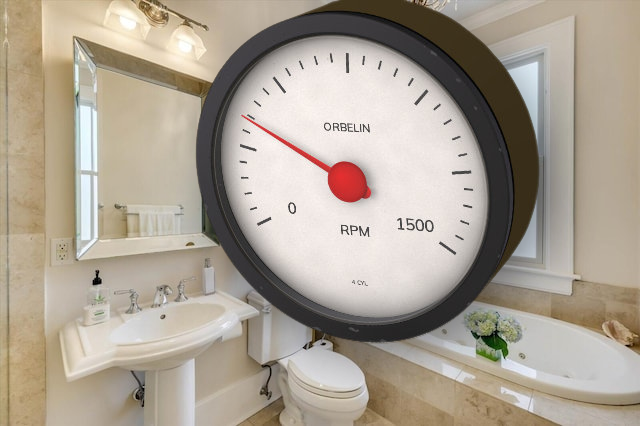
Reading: 350 rpm
